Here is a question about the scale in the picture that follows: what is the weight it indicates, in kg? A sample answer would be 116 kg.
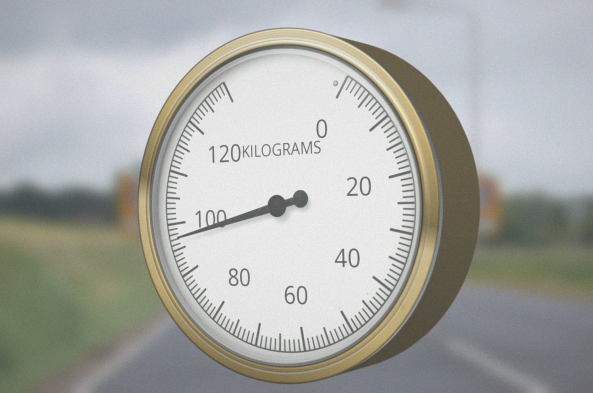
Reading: 97 kg
